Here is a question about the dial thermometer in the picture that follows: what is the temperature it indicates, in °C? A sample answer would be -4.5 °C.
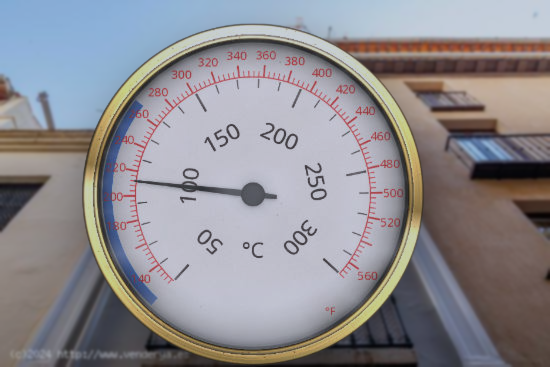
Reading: 100 °C
